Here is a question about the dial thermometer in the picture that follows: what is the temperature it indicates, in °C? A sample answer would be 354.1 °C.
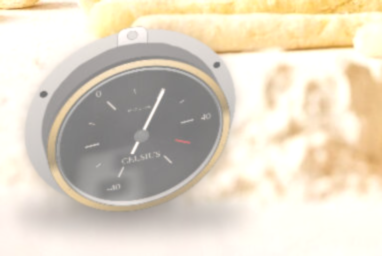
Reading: 20 °C
